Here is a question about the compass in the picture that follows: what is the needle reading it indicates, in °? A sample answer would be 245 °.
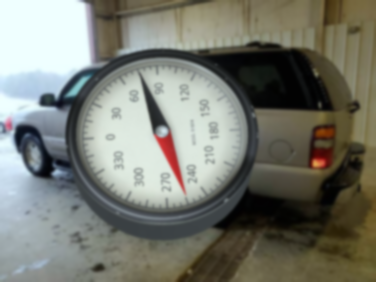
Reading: 255 °
